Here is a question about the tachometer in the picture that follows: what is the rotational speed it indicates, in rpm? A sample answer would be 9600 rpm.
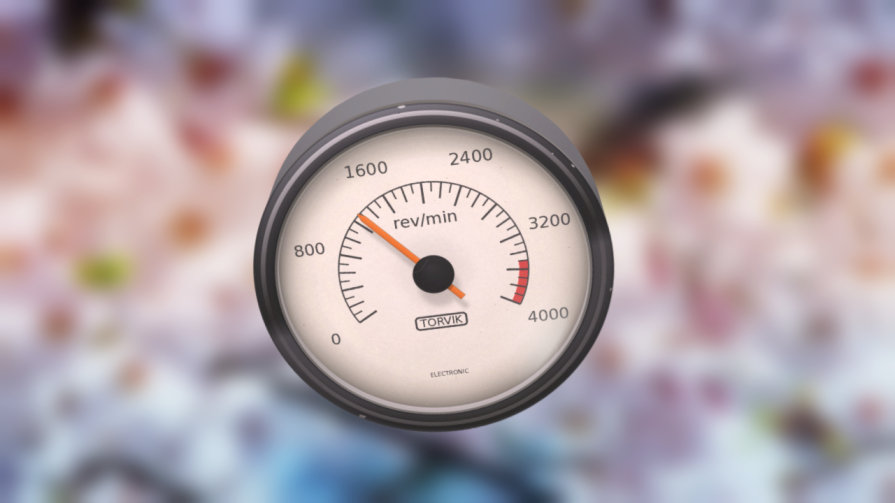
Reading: 1300 rpm
